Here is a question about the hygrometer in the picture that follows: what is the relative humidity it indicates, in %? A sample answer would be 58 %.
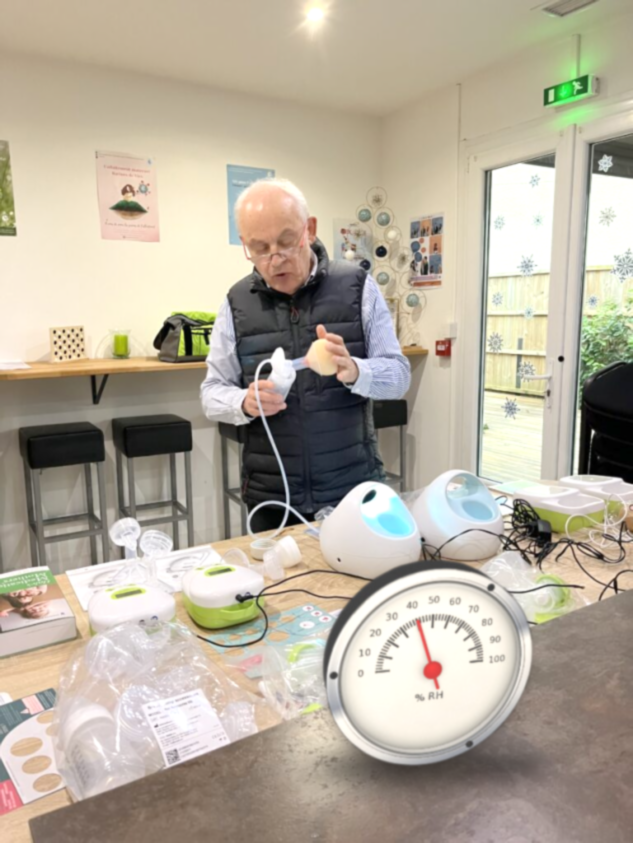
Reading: 40 %
